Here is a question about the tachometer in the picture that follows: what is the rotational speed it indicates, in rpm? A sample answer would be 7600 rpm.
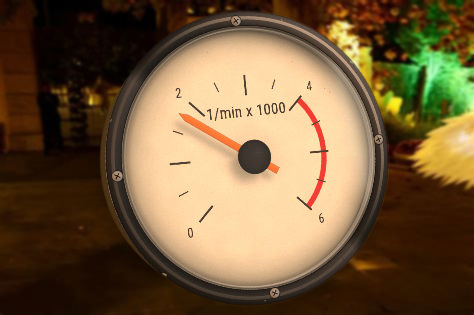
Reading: 1750 rpm
